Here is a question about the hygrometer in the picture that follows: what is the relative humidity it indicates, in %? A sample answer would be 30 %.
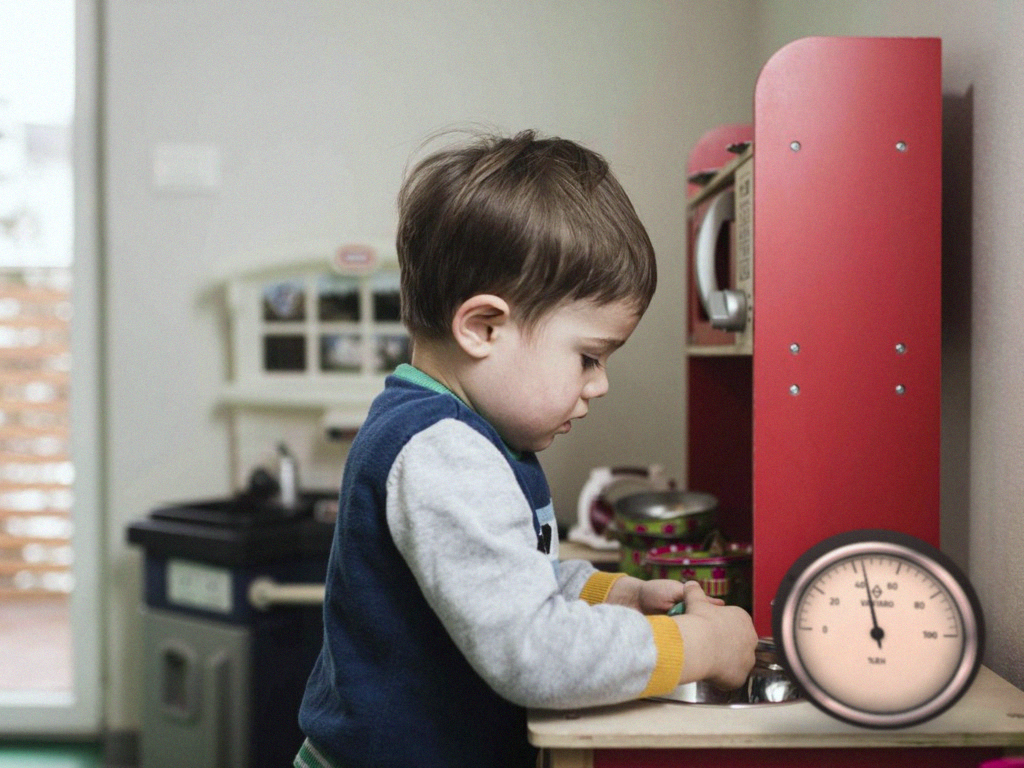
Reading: 44 %
